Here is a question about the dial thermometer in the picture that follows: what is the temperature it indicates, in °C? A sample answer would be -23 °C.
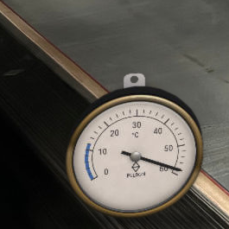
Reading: 58 °C
